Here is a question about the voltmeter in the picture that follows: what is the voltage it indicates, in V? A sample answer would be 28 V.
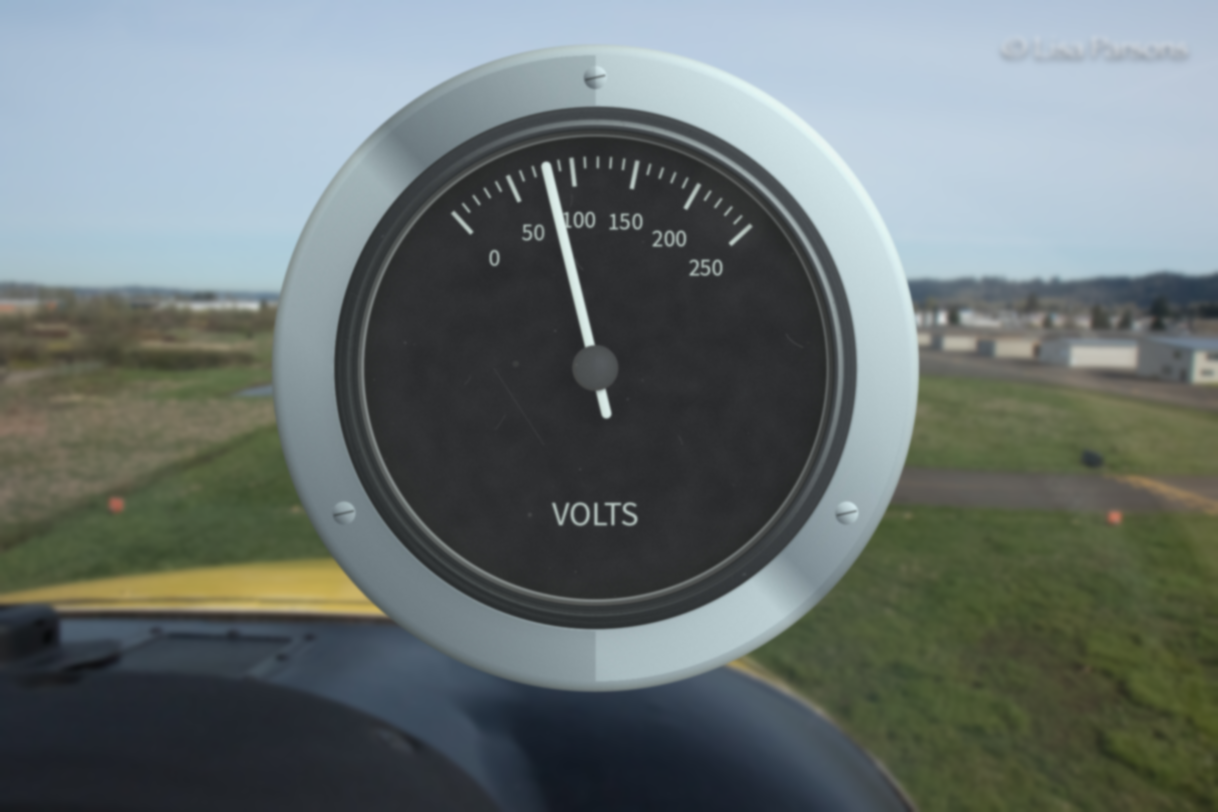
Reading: 80 V
